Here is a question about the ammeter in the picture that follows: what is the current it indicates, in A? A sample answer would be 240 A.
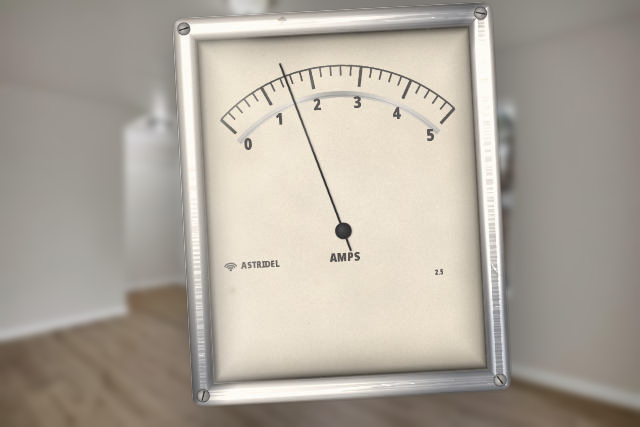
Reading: 1.5 A
